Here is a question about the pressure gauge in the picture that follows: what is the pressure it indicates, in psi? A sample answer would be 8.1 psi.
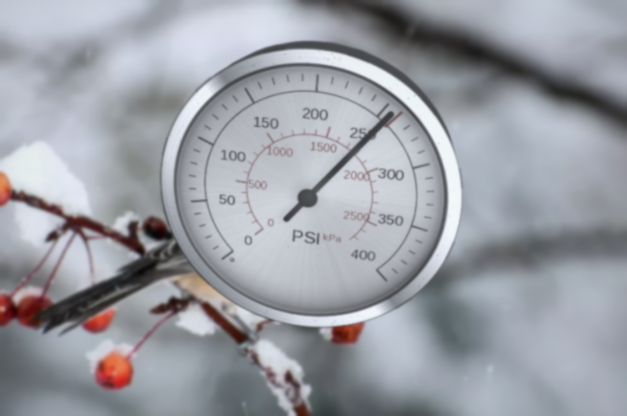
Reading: 255 psi
